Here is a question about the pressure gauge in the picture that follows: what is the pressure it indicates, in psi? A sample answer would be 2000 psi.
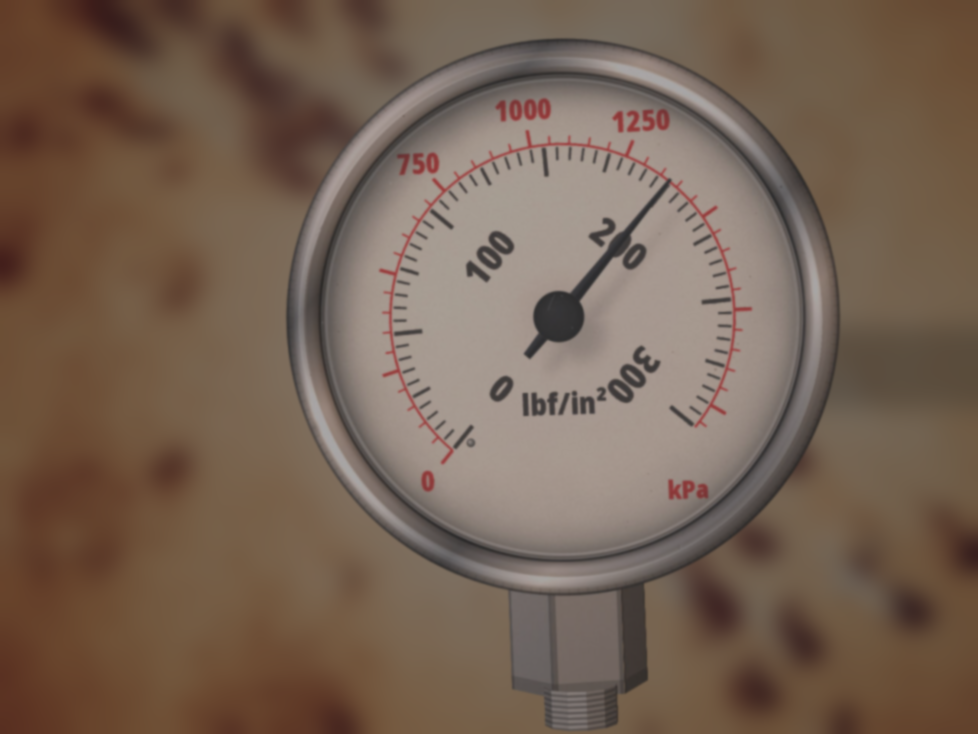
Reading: 200 psi
